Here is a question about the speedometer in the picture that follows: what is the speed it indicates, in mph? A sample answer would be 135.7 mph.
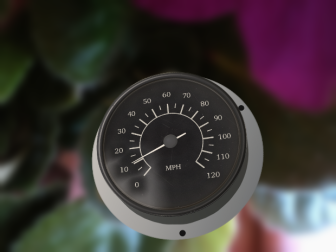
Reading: 10 mph
